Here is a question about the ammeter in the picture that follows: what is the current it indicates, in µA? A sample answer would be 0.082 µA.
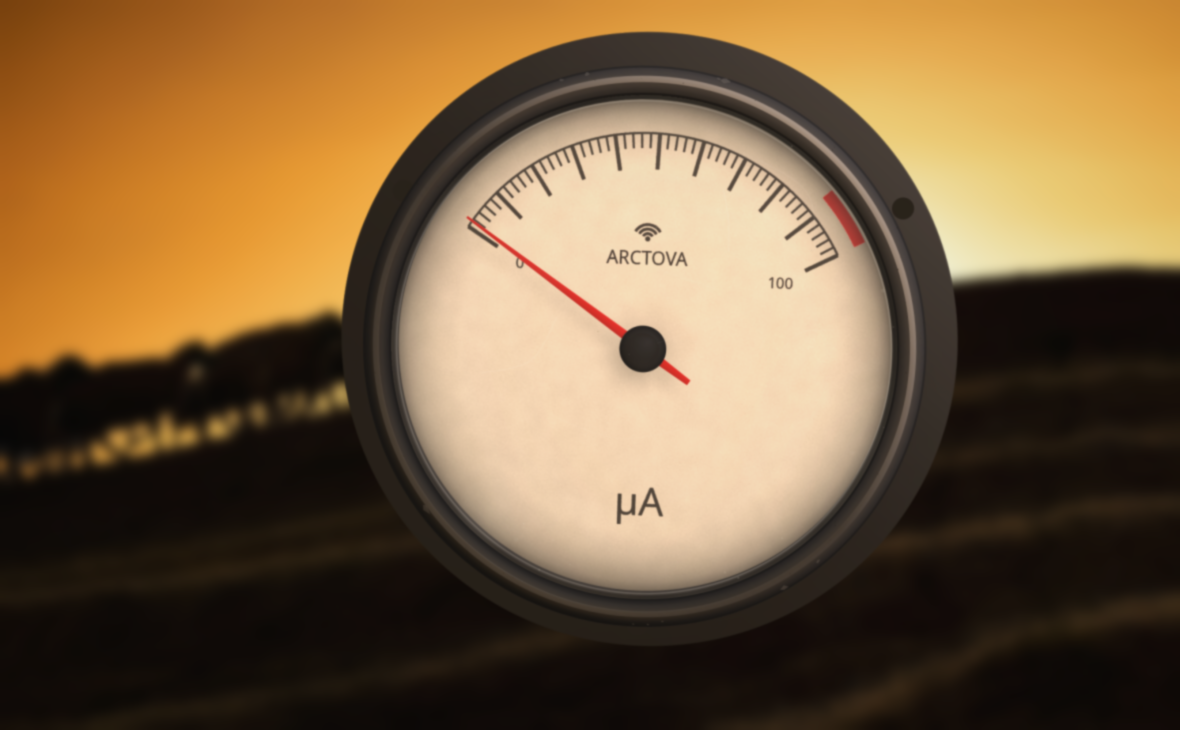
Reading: 2 µA
